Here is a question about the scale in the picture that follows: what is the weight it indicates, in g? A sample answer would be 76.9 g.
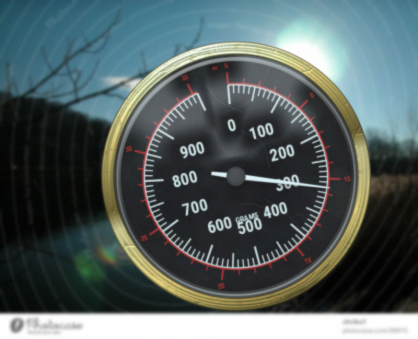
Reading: 300 g
